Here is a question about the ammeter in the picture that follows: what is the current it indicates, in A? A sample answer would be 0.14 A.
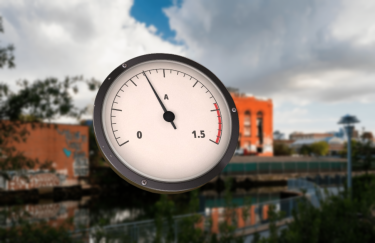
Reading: 0.6 A
